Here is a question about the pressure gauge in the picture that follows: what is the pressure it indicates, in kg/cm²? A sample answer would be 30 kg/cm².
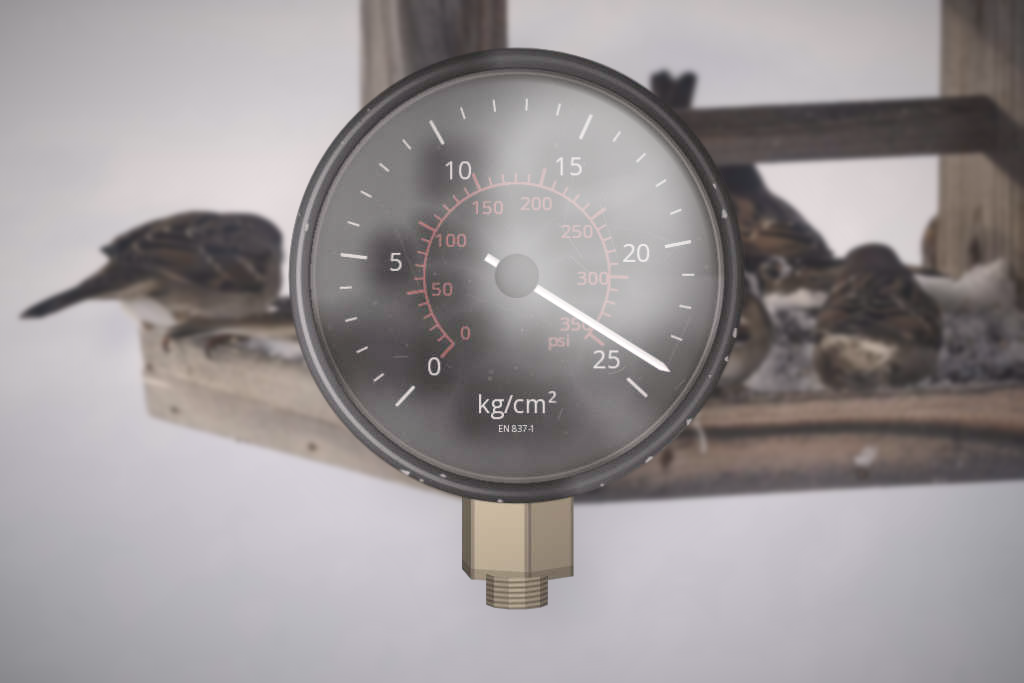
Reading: 24 kg/cm²
